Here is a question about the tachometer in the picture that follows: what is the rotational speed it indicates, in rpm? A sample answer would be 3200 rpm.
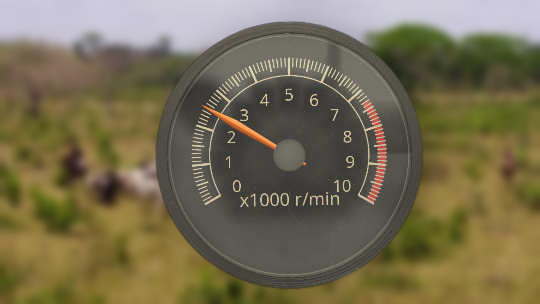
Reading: 2500 rpm
